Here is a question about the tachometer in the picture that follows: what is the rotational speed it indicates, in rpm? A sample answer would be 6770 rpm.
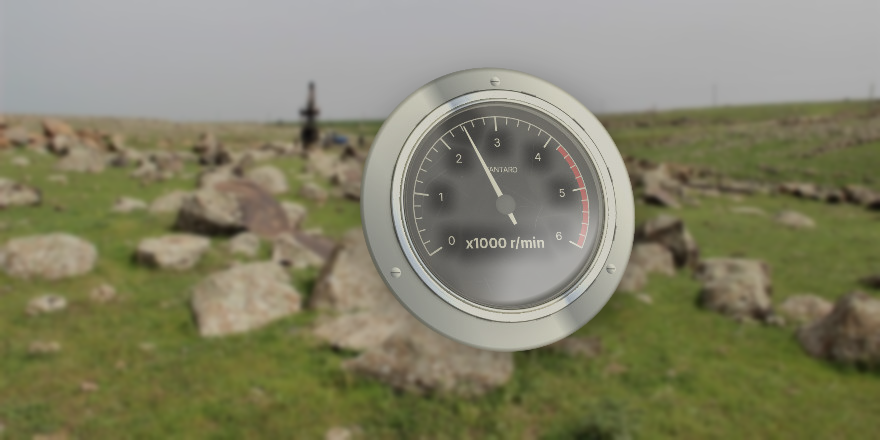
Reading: 2400 rpm
